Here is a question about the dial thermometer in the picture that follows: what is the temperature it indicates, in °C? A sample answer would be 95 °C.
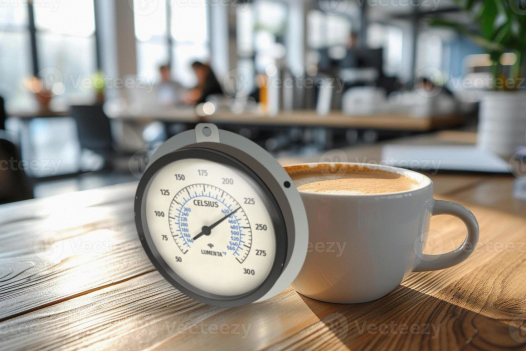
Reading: 225 °C
